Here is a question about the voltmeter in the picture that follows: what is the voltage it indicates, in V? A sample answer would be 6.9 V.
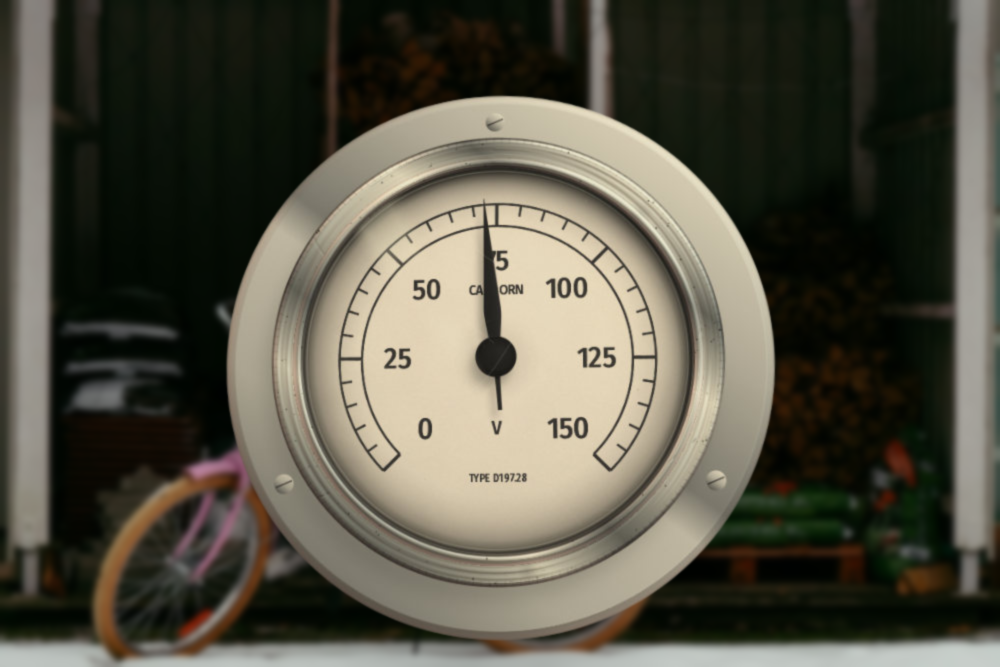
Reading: 72.5 V
